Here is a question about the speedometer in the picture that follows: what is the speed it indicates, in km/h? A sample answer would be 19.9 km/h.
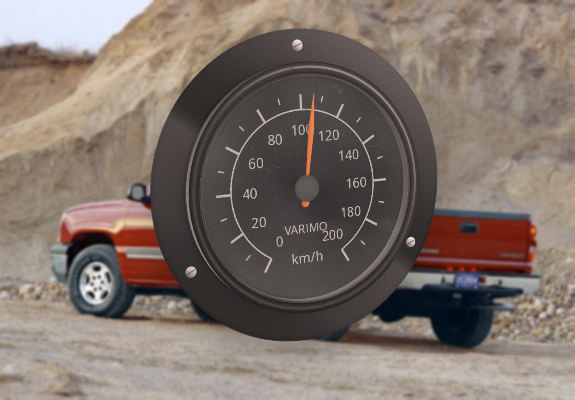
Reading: 105 km/h
